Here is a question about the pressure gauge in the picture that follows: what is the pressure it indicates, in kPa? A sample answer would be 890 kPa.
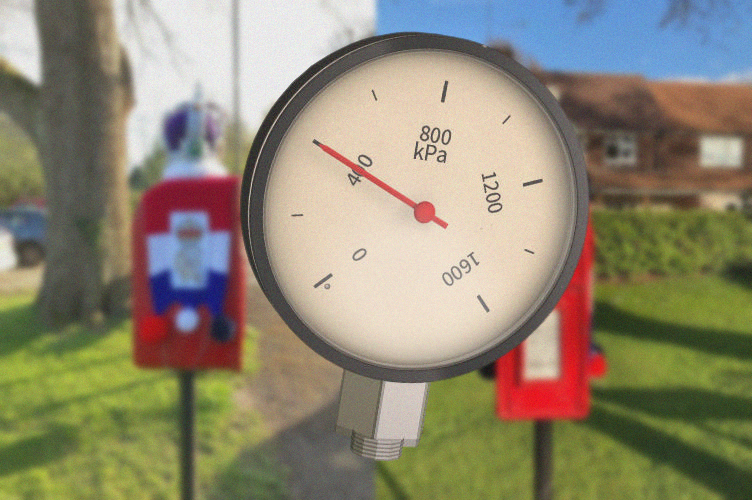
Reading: 400 kPa
